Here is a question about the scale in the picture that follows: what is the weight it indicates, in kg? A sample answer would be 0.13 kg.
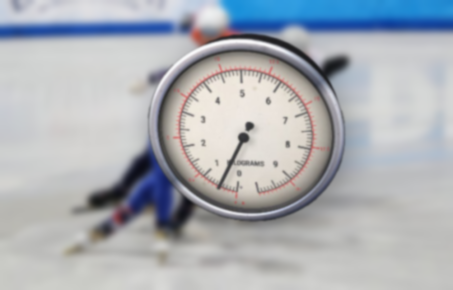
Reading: 0.5 kg
